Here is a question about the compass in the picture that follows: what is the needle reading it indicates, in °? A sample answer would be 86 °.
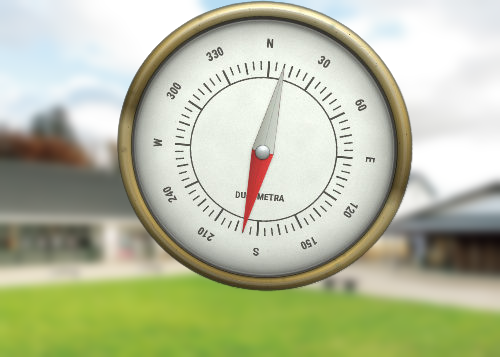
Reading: 190 °
